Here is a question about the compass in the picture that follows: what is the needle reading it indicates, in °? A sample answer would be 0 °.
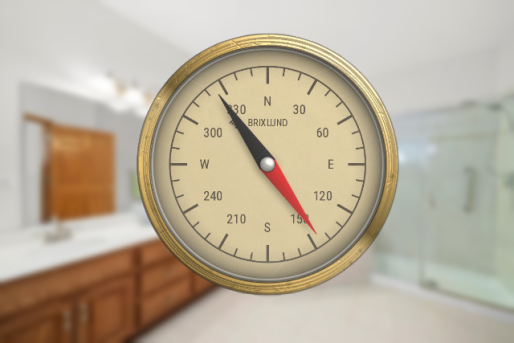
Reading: 145 °
